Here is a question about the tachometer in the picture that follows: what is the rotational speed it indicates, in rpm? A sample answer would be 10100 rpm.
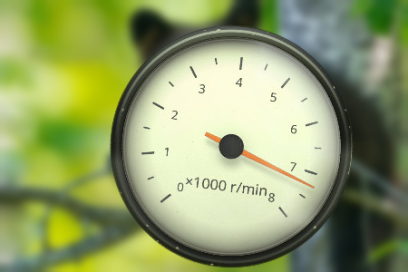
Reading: 7250 rpm
